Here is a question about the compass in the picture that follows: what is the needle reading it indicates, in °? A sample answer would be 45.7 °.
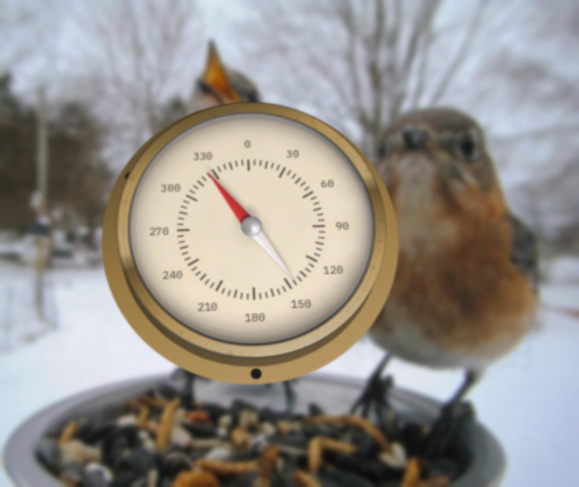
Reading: 325 °
